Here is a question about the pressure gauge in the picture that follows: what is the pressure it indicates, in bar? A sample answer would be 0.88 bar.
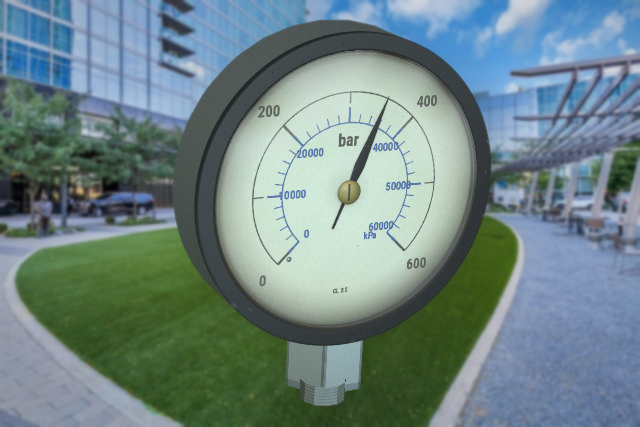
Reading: 350 bar
